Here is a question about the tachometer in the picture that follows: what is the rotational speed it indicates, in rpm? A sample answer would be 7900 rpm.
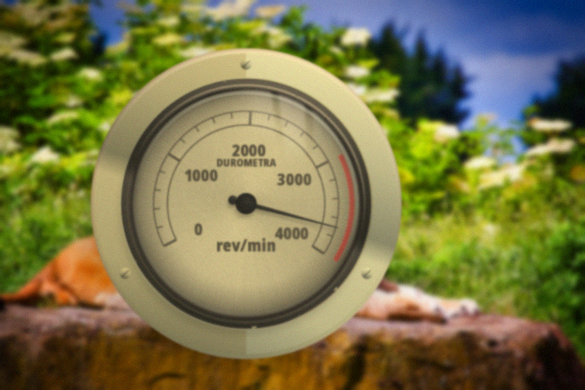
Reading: 3700 rpm
